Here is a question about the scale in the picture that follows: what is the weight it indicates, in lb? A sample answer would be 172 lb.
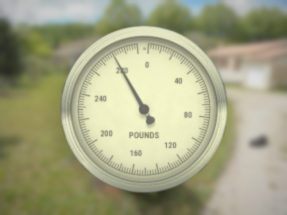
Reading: 280 lb
